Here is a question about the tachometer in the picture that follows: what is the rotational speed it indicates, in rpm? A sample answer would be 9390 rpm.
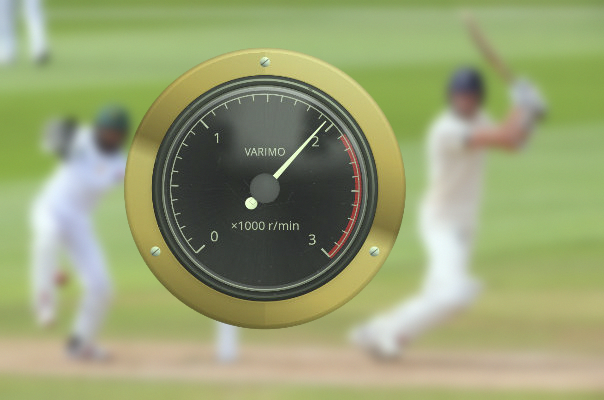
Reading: 1950 rpm
